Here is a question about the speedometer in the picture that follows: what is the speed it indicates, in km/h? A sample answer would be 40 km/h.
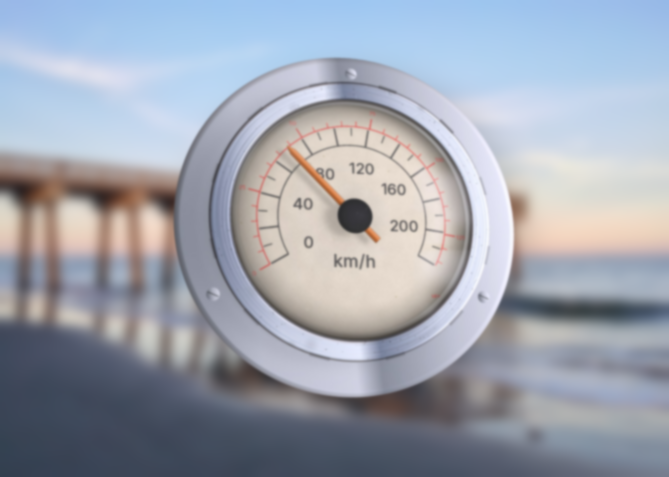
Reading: 70 km/h
